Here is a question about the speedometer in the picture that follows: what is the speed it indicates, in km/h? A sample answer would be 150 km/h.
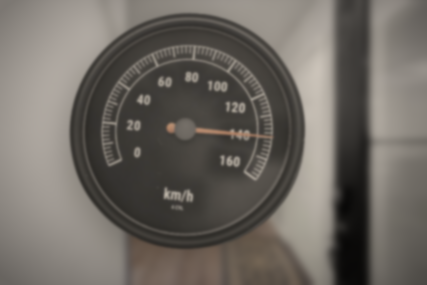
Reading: 140 km/h
